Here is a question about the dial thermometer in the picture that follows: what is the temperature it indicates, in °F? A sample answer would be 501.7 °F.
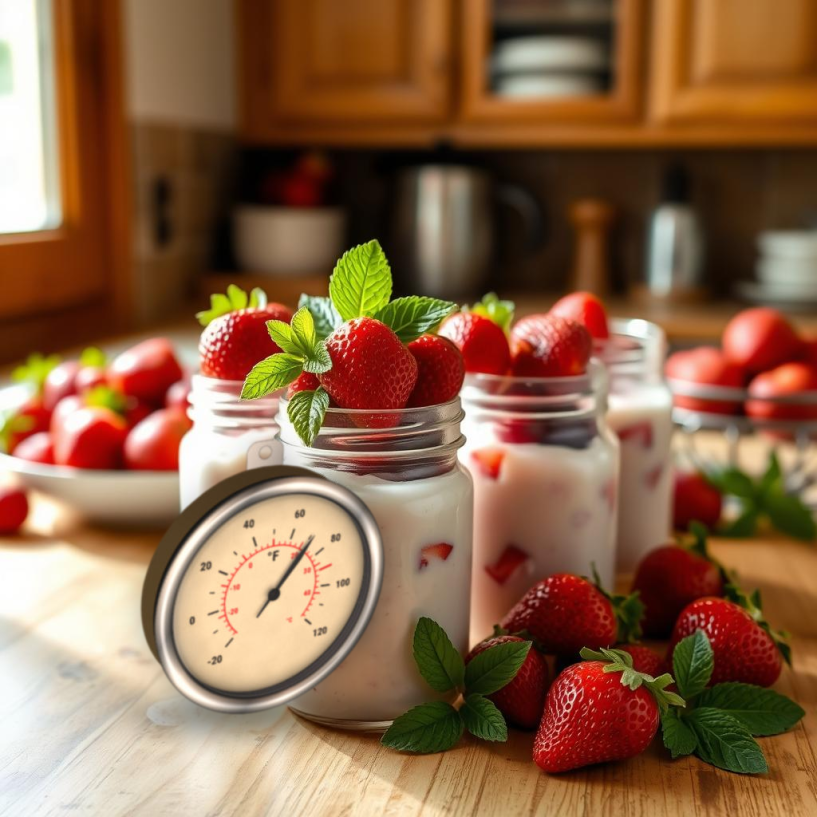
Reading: 70 °F
